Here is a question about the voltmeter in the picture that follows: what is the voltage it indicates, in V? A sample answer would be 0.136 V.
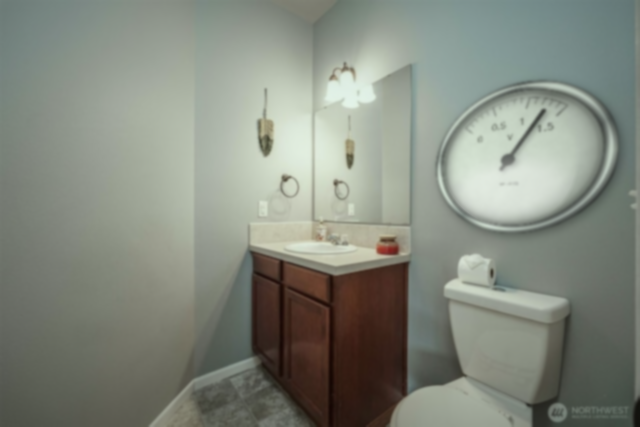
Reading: 1.3 V
